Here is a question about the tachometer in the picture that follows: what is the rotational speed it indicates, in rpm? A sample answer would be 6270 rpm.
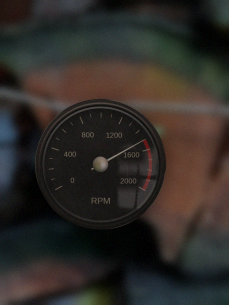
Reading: 1500 rpm
